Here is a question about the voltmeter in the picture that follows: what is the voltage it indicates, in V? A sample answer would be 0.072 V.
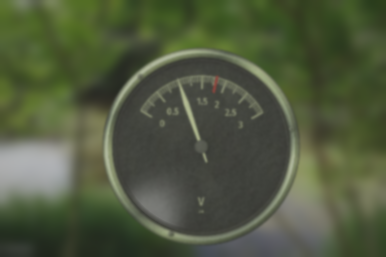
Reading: 1 V
